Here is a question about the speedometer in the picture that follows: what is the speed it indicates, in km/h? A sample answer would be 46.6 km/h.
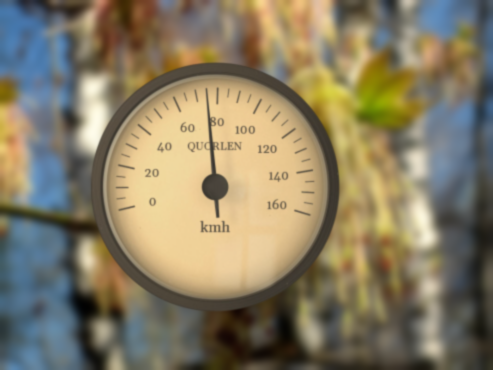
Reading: 75 km/h
